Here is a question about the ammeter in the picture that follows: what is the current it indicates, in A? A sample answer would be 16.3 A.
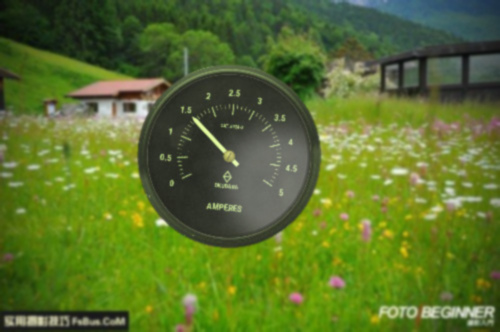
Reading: 1.5 A
